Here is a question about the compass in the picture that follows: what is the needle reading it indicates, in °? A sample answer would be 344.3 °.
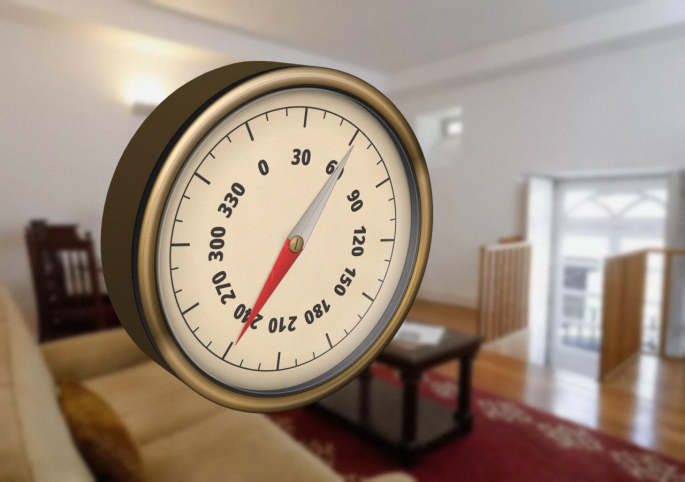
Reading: 240 °
